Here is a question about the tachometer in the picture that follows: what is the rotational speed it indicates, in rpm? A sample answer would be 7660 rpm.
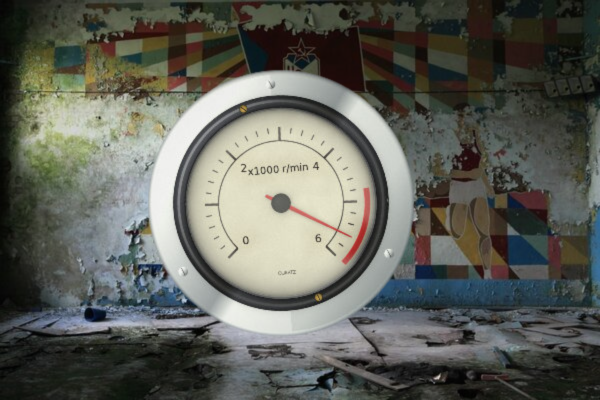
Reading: 5600 rpm
